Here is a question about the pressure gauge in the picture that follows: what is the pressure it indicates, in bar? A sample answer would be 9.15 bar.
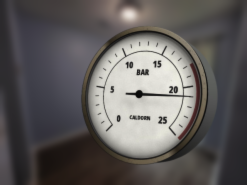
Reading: 21 bar
